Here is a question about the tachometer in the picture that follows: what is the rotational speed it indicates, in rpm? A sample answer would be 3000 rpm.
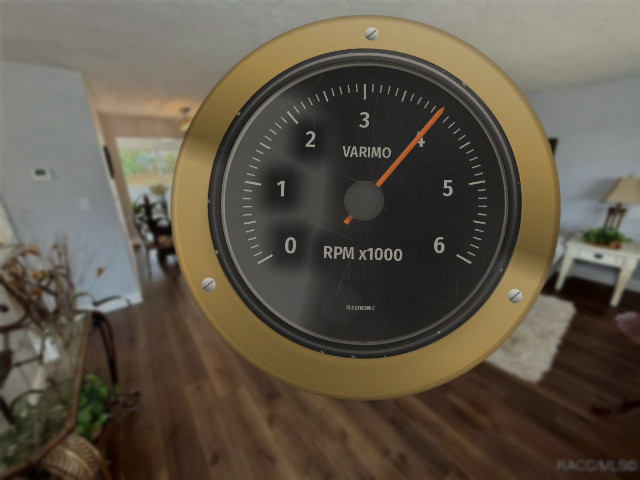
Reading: 4000 rpm
